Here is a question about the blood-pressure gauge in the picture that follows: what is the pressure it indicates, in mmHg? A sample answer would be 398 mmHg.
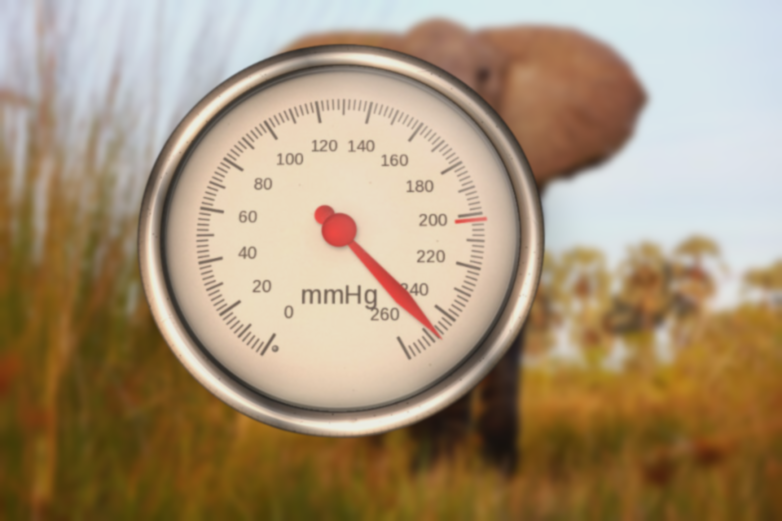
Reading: 248 mmHg
